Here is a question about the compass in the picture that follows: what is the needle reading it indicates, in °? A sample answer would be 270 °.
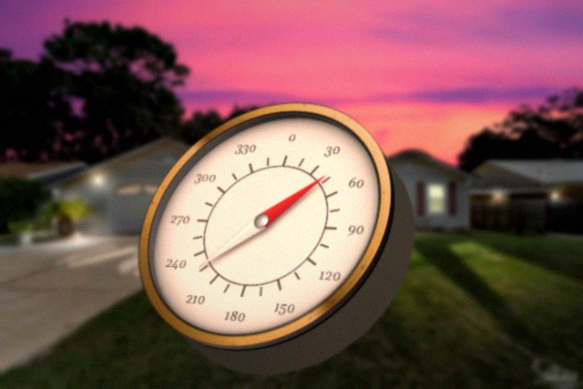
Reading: 45 °
